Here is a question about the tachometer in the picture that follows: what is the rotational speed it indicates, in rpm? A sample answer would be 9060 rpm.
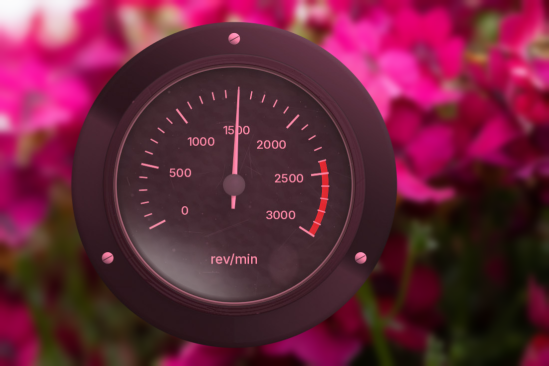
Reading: 1500 rpm
